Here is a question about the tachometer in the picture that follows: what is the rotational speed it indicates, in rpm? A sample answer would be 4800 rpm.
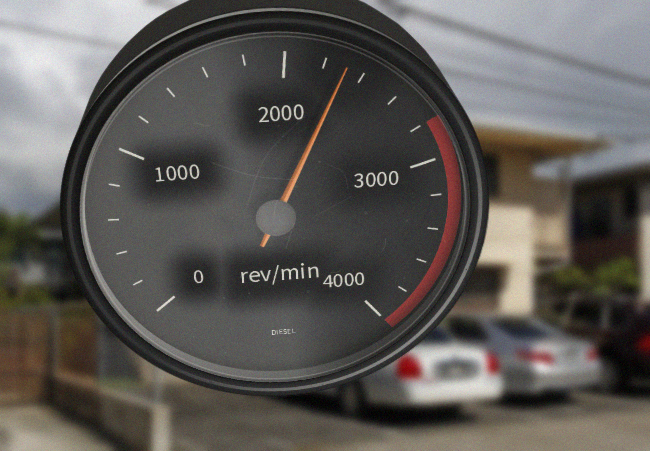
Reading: 2300 rpm
